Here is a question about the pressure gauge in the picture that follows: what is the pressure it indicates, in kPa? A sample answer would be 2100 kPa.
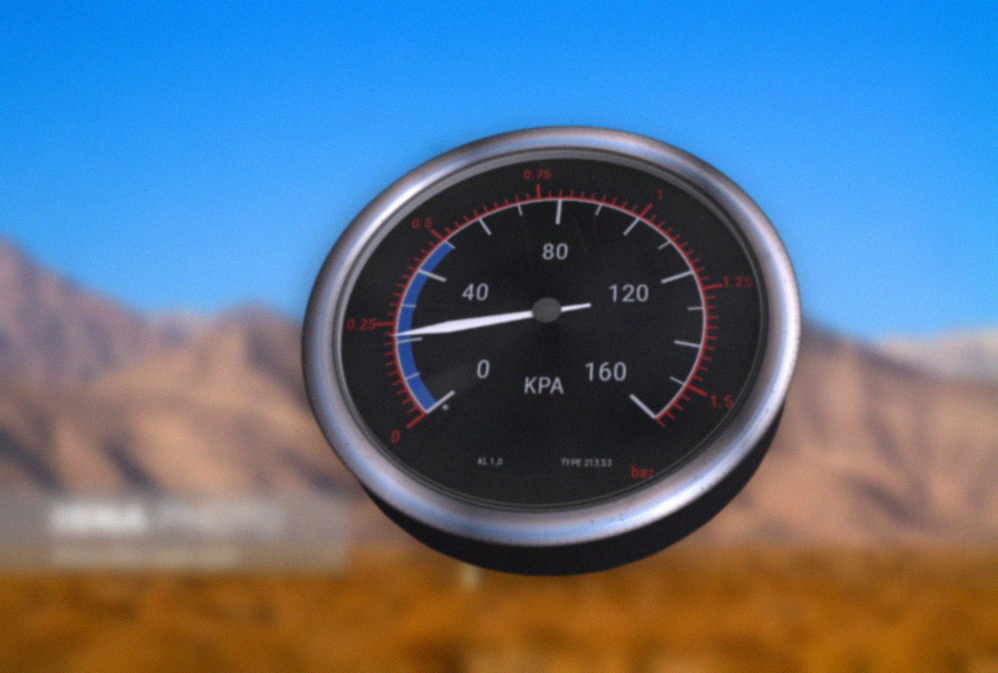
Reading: 20 kPa
